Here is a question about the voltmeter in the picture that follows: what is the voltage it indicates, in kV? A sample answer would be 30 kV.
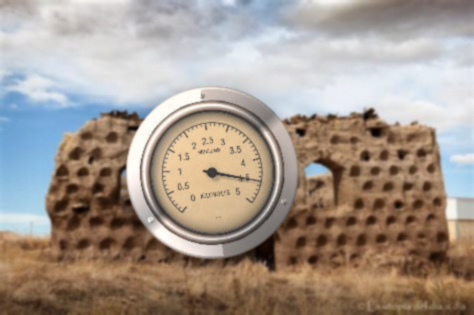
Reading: 4.5 kV
